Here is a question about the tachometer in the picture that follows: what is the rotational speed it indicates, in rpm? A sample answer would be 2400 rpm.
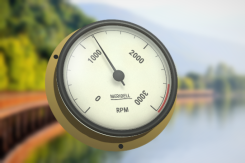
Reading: 1200 rpm
